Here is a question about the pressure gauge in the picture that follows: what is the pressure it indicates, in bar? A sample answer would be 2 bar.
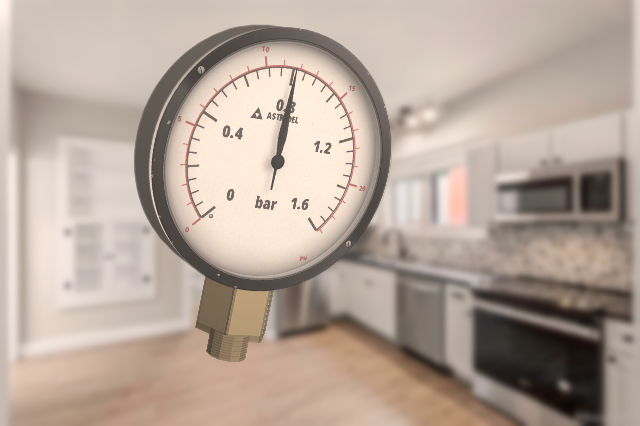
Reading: 0.8 bar
